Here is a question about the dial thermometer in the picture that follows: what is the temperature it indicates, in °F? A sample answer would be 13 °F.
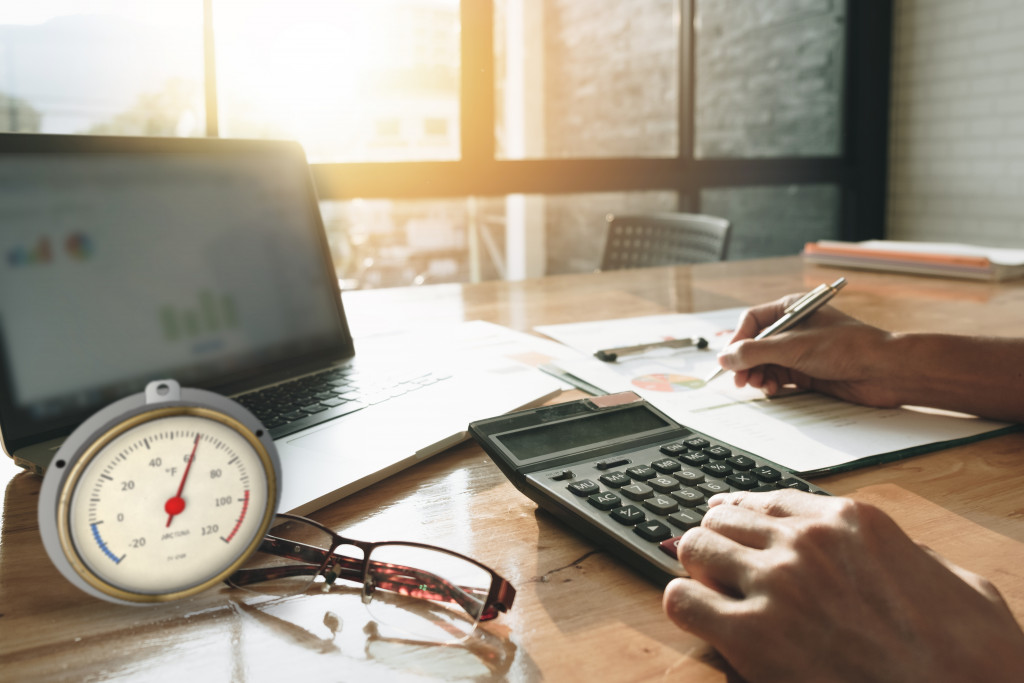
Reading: 60 °F
